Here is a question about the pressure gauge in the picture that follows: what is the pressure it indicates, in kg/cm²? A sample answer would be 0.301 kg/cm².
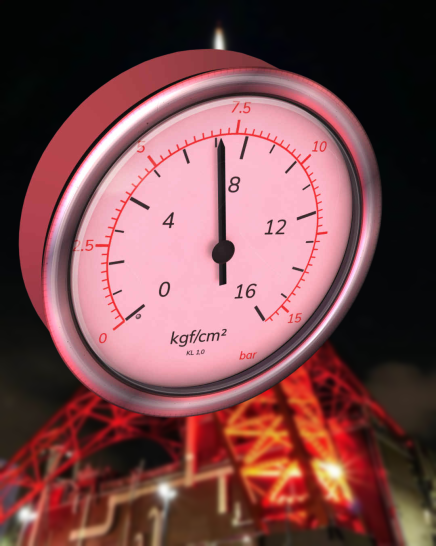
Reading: 7 kg/cm²
